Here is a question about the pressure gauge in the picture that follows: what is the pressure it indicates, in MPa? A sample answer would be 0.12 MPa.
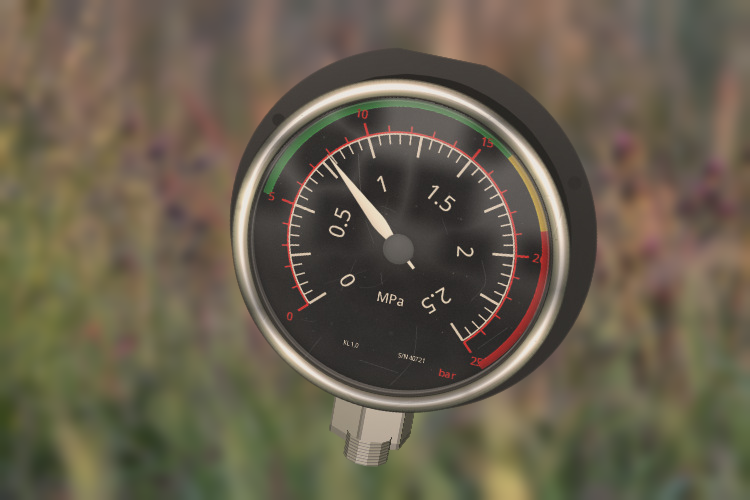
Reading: 0.8 MPa
